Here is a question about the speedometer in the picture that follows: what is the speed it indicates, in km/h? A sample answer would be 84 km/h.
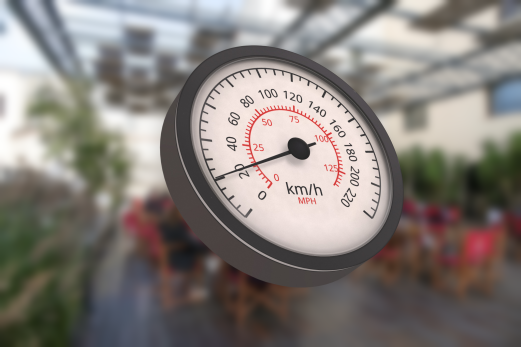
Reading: 20 km/h
